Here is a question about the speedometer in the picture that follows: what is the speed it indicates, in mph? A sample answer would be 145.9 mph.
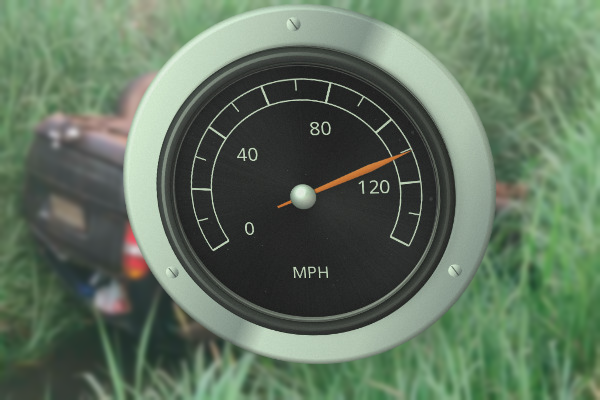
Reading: 110 mph
